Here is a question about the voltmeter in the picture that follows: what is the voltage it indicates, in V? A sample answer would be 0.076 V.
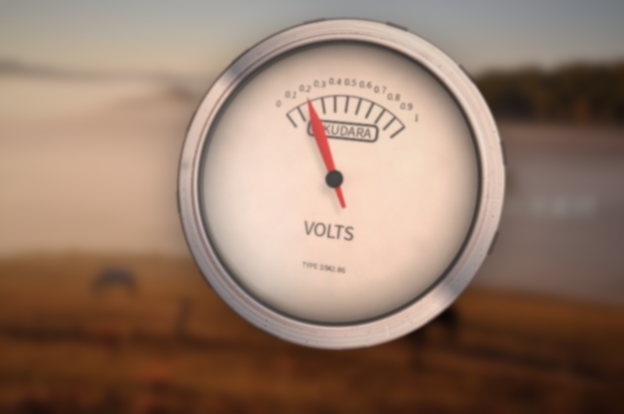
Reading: 0.2 V
